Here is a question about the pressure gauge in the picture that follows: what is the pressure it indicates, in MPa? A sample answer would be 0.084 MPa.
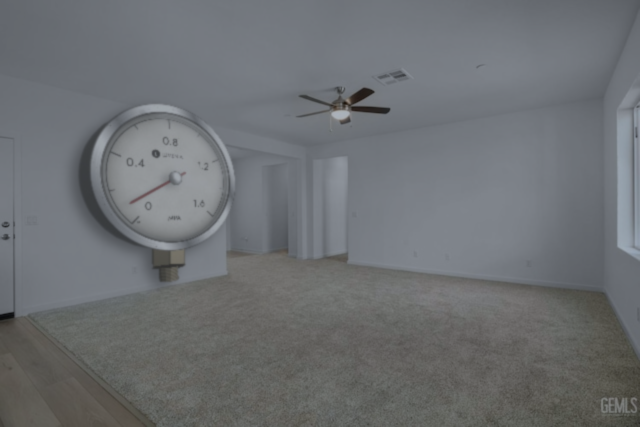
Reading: 0.1 MPa
